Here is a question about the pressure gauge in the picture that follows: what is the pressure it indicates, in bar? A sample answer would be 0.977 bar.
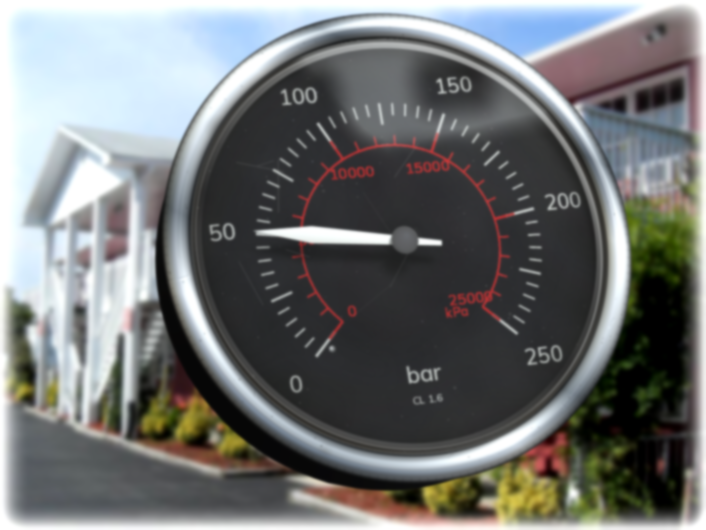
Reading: 50 bar
